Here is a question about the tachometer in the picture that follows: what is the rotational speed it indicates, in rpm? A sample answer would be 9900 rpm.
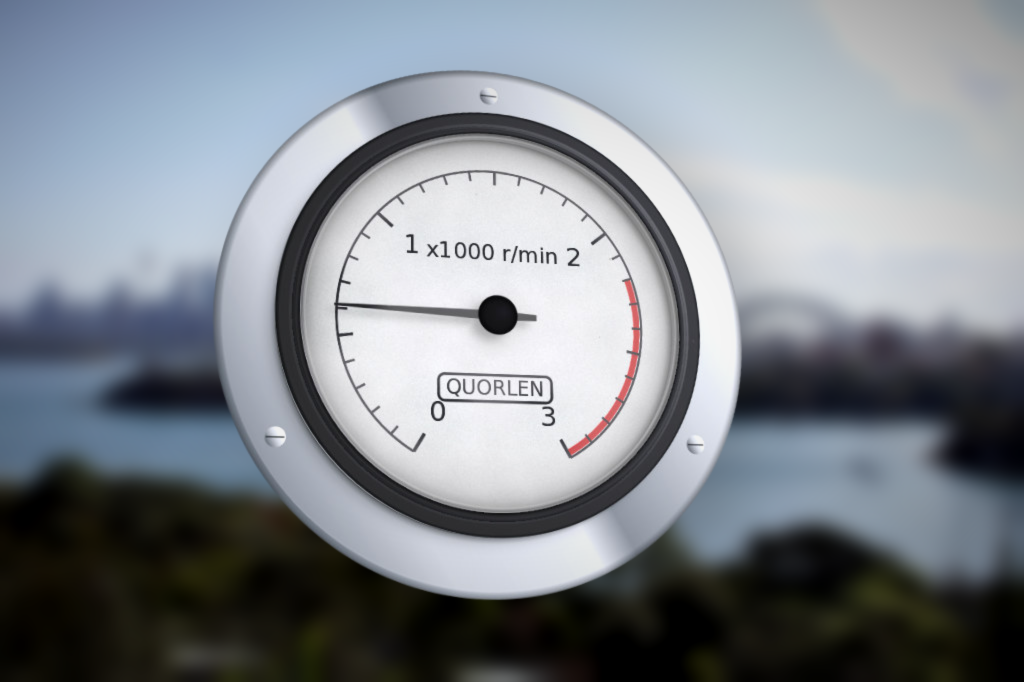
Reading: 600 rpm
